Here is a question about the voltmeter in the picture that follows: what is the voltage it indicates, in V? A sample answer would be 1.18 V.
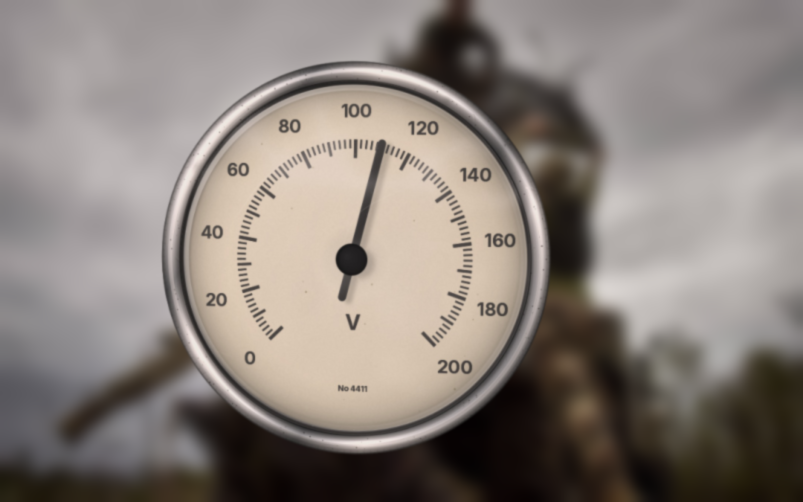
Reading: 110 V
